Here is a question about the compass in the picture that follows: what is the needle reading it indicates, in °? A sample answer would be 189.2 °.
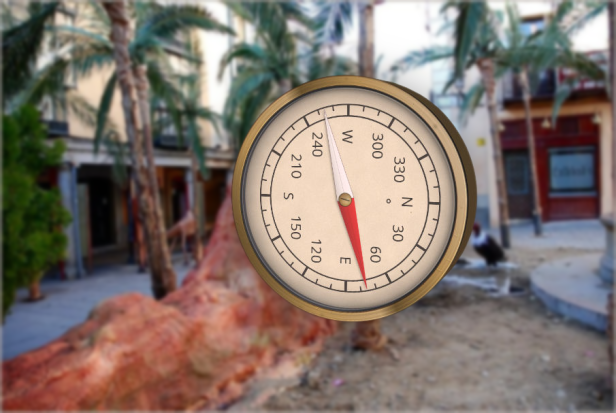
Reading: 75 °
